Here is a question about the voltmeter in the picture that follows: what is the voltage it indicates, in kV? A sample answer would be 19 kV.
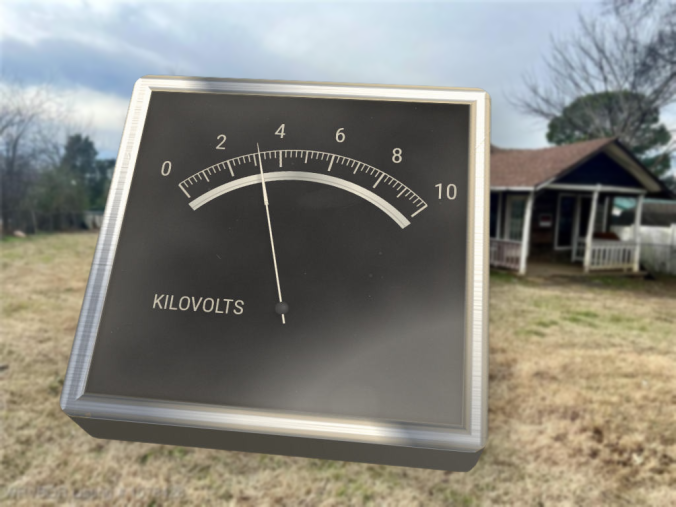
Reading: 3.2 kV
